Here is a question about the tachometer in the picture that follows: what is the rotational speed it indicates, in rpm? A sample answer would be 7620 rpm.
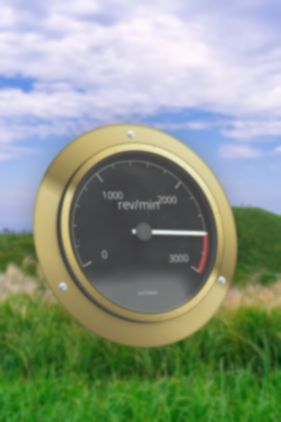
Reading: 2600 rpm
